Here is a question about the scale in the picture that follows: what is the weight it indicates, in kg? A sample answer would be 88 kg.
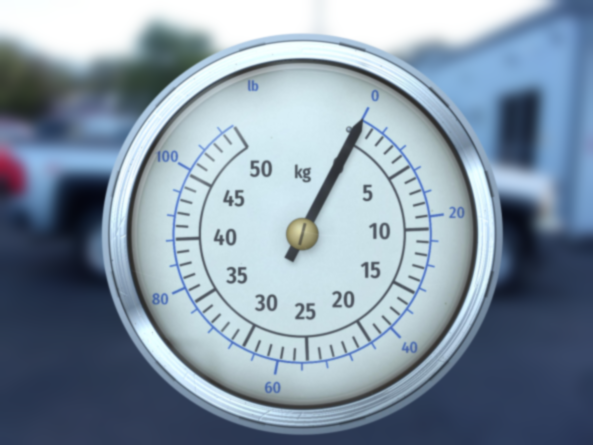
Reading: 0 kg
